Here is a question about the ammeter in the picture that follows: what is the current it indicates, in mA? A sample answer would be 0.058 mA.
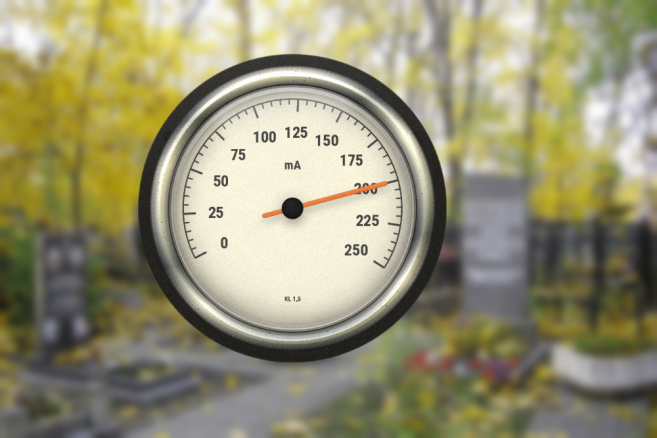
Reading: 200 mA
